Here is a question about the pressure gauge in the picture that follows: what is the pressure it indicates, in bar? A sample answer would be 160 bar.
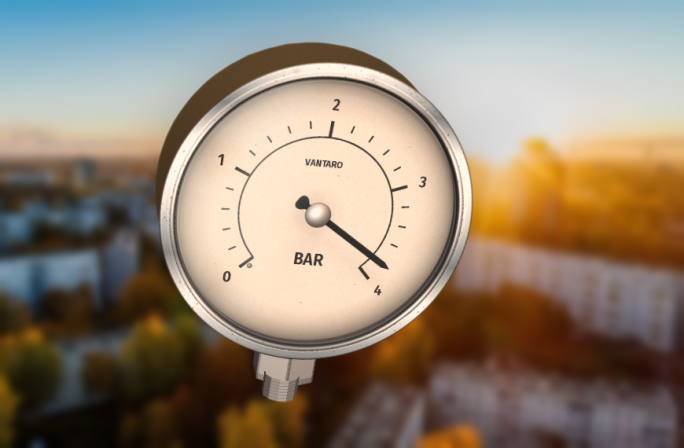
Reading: 3.8 bar
